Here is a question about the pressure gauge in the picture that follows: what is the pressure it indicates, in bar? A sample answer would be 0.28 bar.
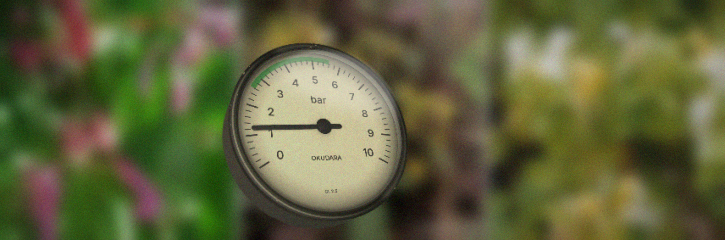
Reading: 1.2 bar
